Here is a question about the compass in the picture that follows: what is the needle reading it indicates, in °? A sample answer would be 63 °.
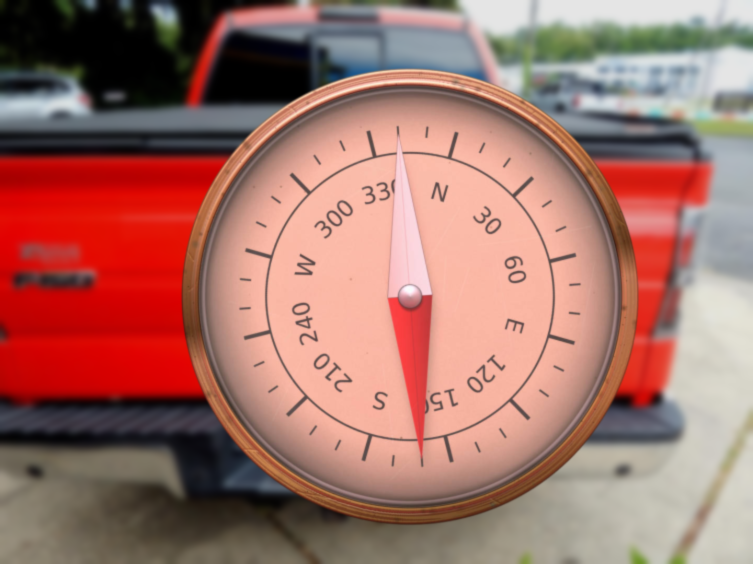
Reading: 160 °
